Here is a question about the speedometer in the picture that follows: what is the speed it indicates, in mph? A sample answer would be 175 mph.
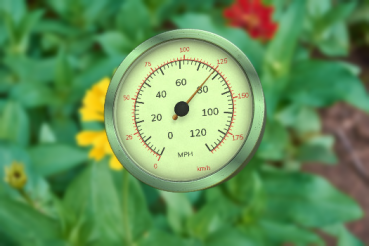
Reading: 78 mph
